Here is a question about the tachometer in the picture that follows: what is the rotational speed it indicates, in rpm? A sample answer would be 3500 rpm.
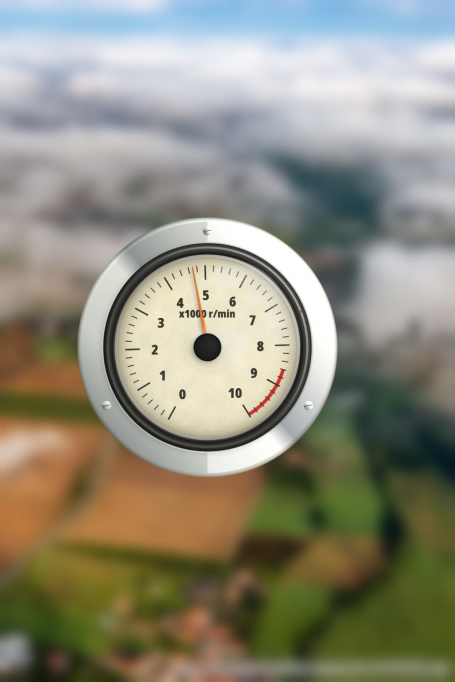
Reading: 4700 rpm
